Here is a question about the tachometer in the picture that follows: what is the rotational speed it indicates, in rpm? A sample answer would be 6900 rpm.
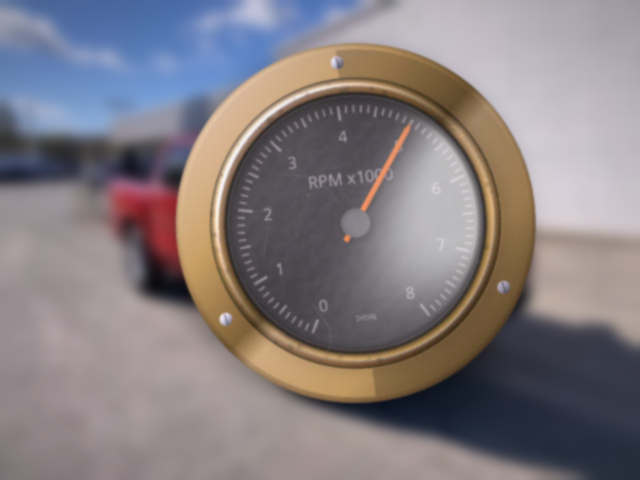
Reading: 5000 rpm
